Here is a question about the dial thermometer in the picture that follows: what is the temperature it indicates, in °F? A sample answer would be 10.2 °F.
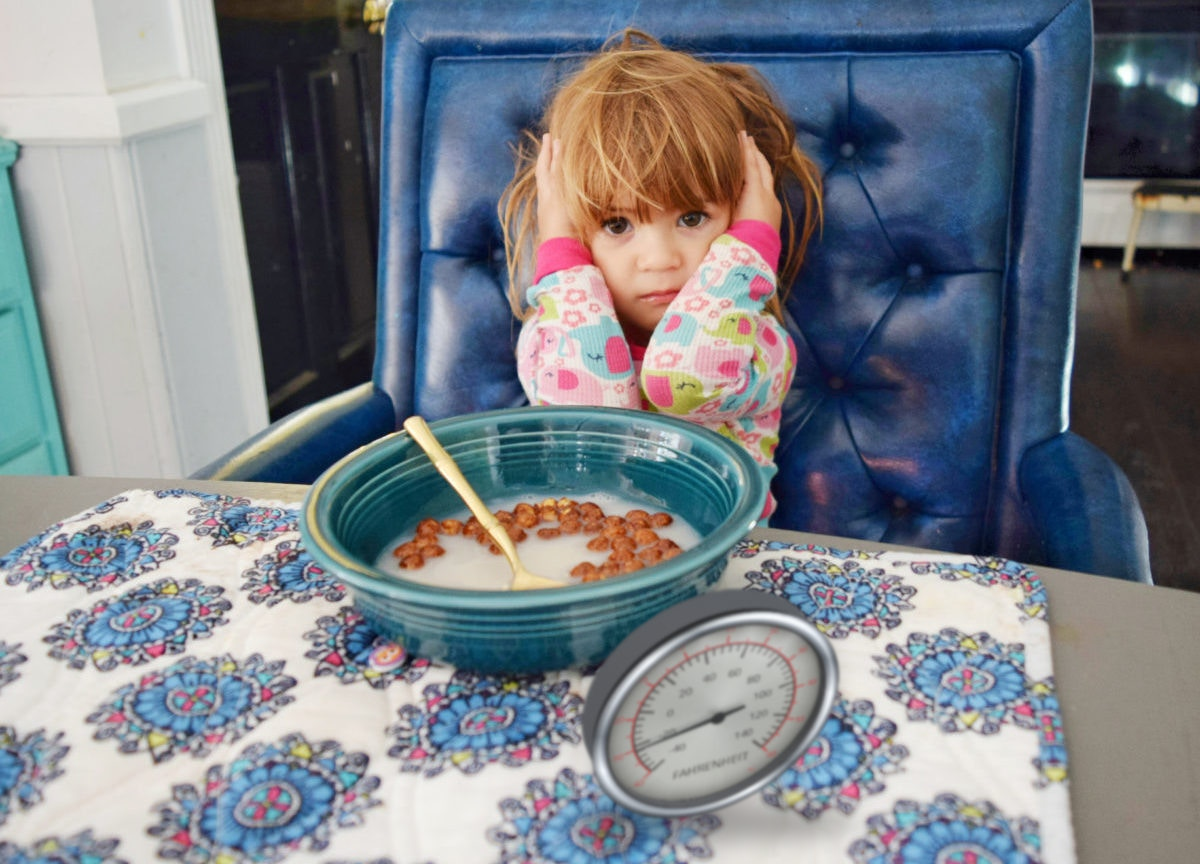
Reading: -20 °F
